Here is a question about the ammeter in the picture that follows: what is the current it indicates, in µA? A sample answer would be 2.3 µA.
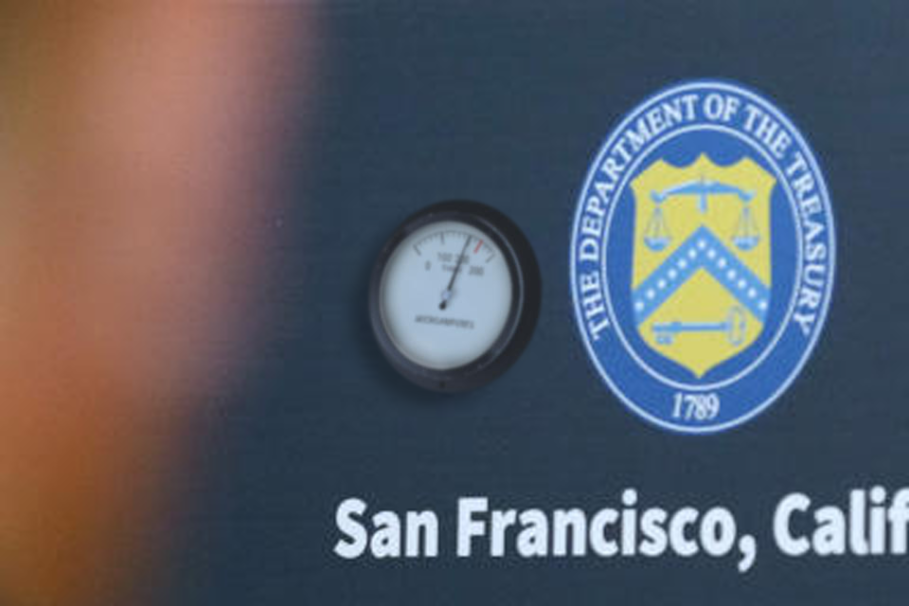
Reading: 200 µA
